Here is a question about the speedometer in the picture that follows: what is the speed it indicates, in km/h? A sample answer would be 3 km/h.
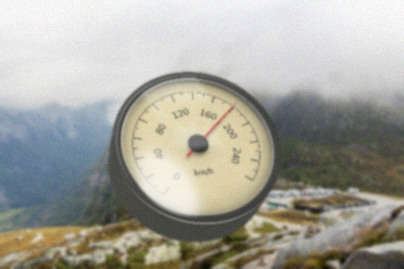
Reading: 180 km/h
